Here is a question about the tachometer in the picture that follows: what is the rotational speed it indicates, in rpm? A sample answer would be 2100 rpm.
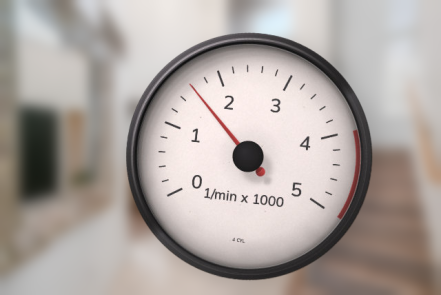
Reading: 1600 rpm
